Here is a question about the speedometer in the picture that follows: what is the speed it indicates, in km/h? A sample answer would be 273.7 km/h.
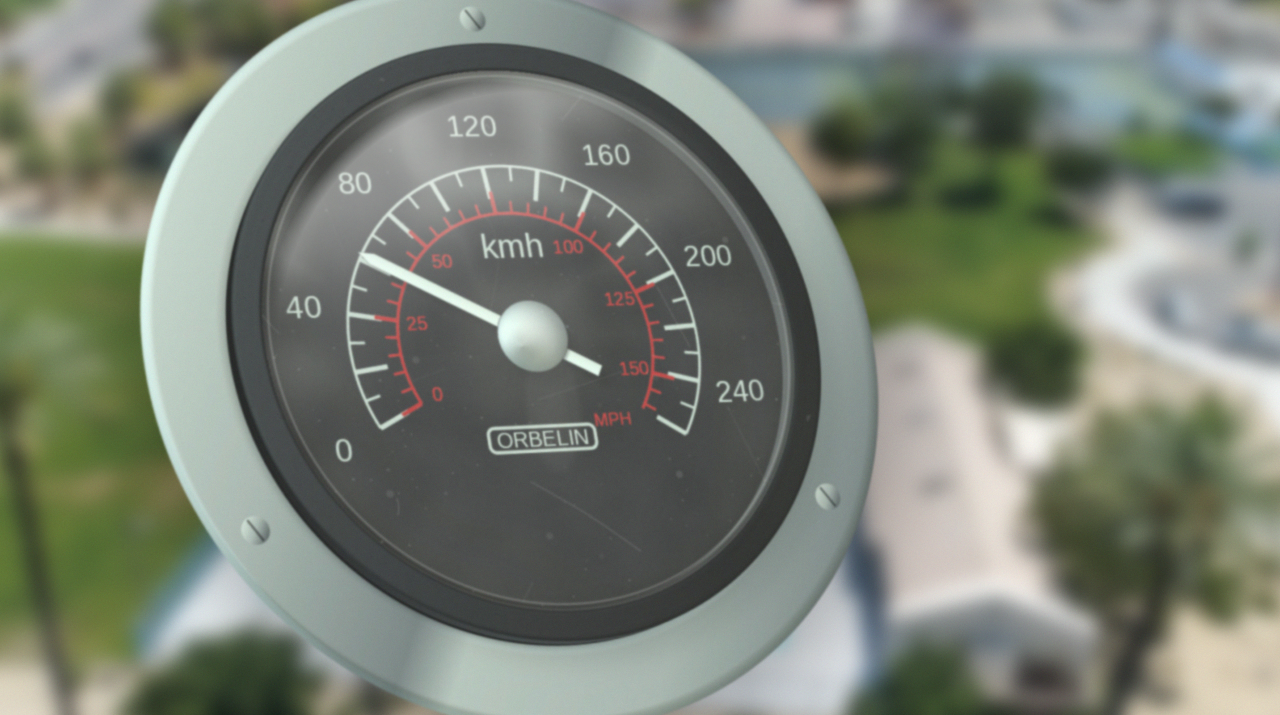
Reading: 60 km/h
